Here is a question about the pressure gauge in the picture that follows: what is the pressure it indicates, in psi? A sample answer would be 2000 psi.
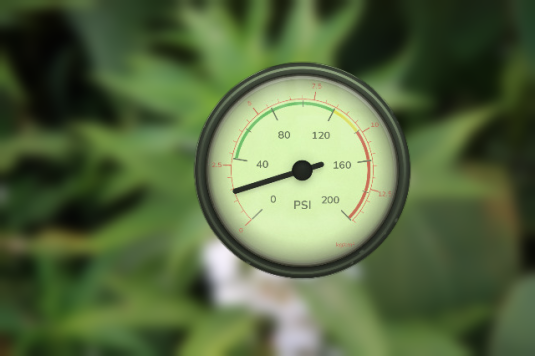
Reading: 20 psi
